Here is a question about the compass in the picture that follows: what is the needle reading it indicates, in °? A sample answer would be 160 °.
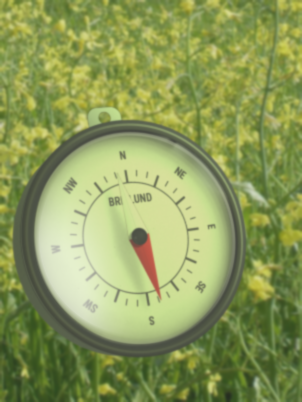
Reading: 170 °
